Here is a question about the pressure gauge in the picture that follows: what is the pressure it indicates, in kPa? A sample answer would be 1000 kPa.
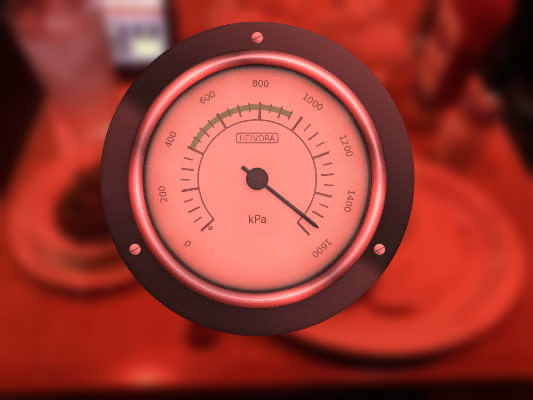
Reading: 1550 kPa
